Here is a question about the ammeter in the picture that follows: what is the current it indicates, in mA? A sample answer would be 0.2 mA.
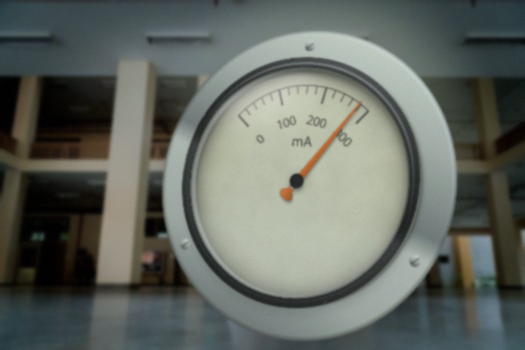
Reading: 280 mA
